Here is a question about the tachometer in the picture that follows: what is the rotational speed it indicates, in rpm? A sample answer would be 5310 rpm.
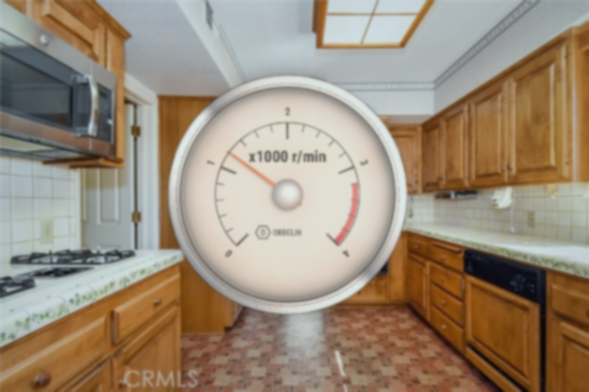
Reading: 1200 rpm
